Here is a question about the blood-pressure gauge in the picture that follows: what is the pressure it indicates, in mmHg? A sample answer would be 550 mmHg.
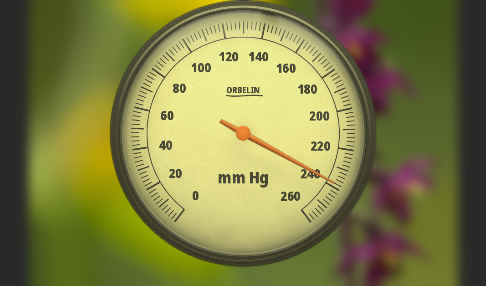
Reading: 238 mmHg
